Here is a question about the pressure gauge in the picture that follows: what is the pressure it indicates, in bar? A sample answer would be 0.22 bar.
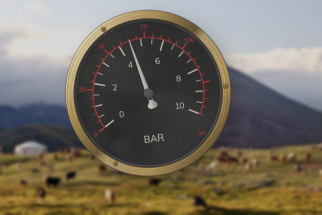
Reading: 4.5 bar
